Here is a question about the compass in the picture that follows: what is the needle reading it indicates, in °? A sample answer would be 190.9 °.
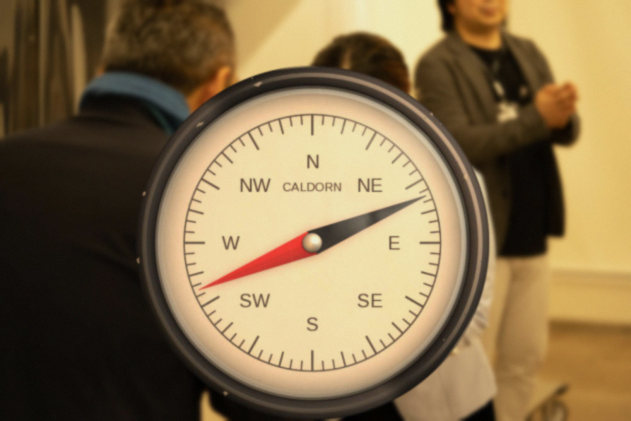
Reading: 247.5 °
